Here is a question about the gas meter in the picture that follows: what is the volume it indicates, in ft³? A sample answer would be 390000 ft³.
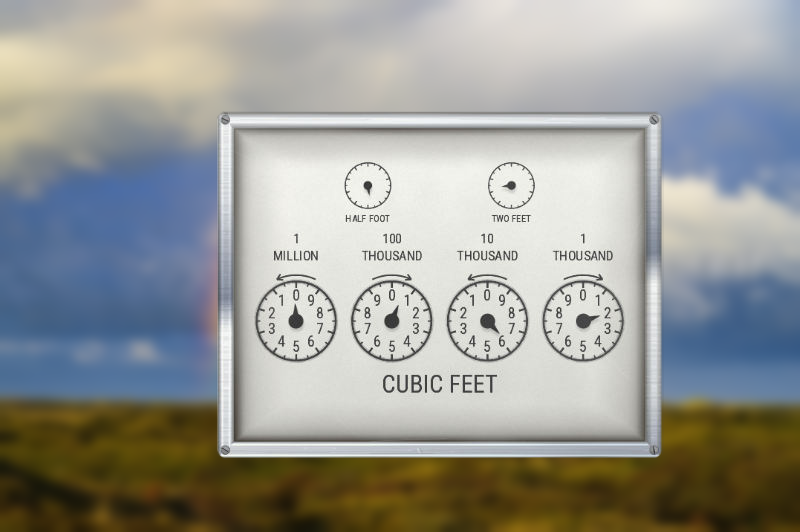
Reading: 6200 ft³
